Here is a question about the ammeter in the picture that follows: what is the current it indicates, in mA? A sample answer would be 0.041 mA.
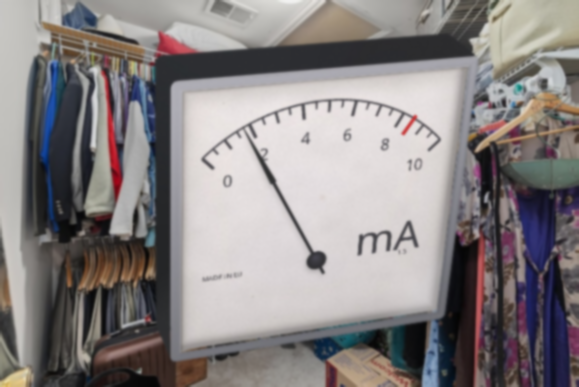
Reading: 1.75 mA
